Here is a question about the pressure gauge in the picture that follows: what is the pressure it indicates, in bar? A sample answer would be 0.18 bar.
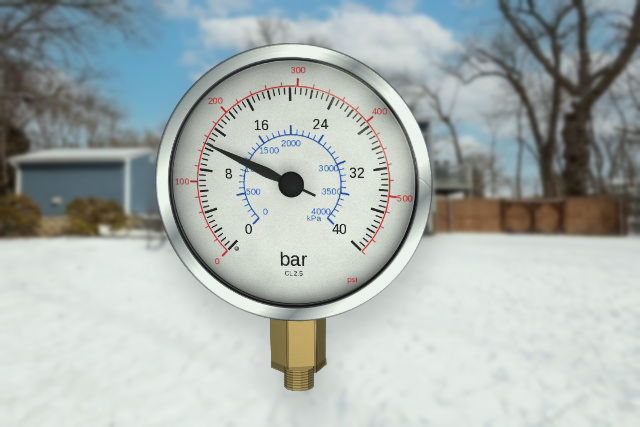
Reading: 10.5 bar
